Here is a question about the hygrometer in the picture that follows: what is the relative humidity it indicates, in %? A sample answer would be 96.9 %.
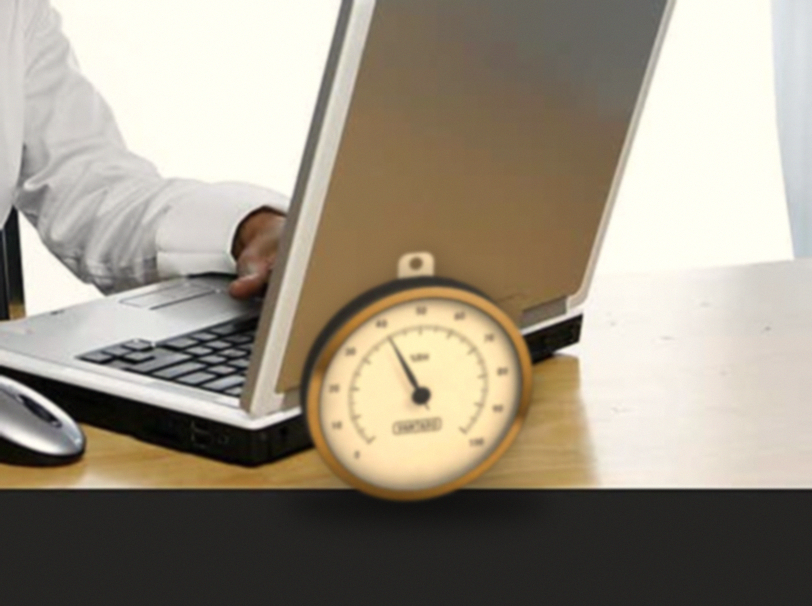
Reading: 40 %
